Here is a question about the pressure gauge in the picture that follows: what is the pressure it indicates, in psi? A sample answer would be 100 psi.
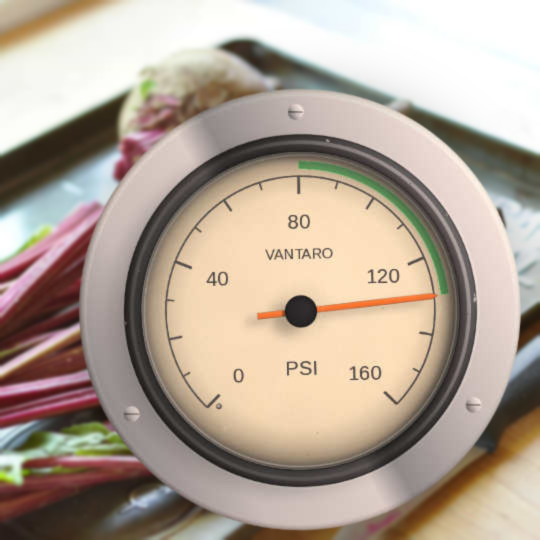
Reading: 130 psi
